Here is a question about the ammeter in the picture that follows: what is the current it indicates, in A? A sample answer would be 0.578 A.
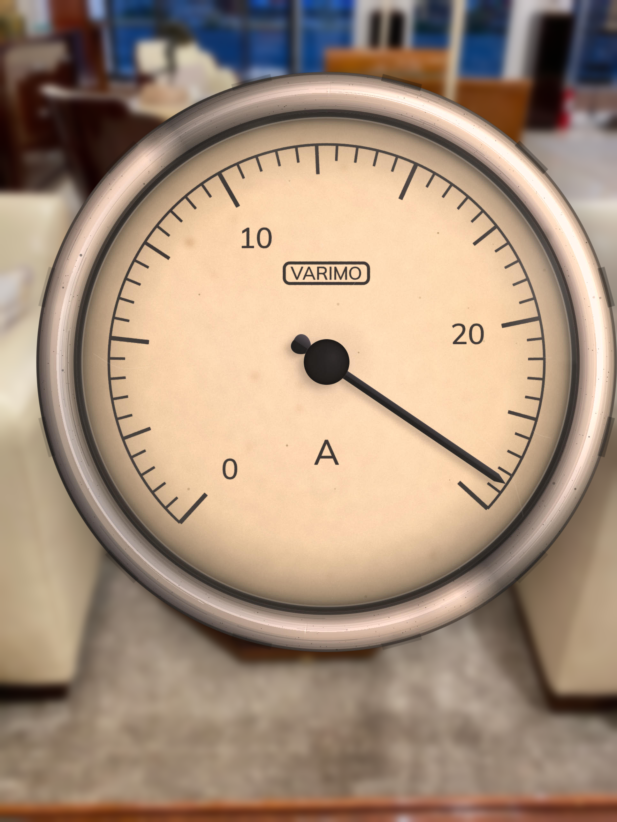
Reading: 24.25 A
